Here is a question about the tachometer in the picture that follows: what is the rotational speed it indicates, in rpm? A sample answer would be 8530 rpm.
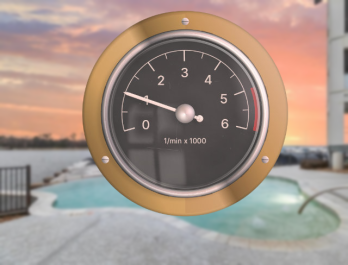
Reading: 1000 rpm
